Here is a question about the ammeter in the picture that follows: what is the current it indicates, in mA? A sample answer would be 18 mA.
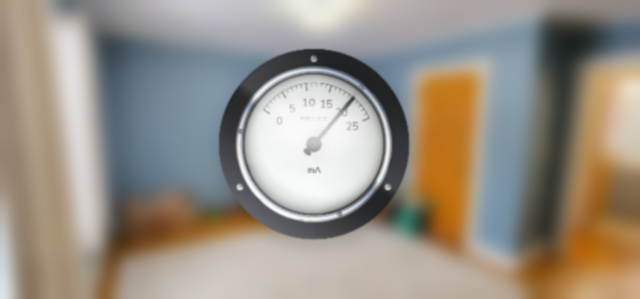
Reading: 20 mA
